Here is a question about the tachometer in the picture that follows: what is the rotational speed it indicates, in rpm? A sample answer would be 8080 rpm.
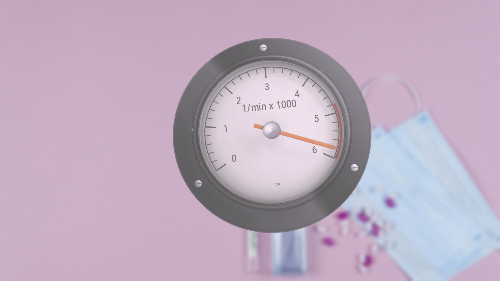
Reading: 5800 rpm
